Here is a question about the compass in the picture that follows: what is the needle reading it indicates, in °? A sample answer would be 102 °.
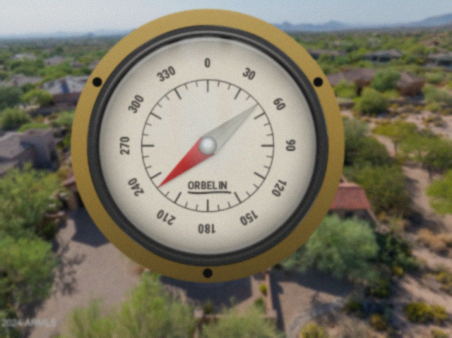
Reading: 230 °
